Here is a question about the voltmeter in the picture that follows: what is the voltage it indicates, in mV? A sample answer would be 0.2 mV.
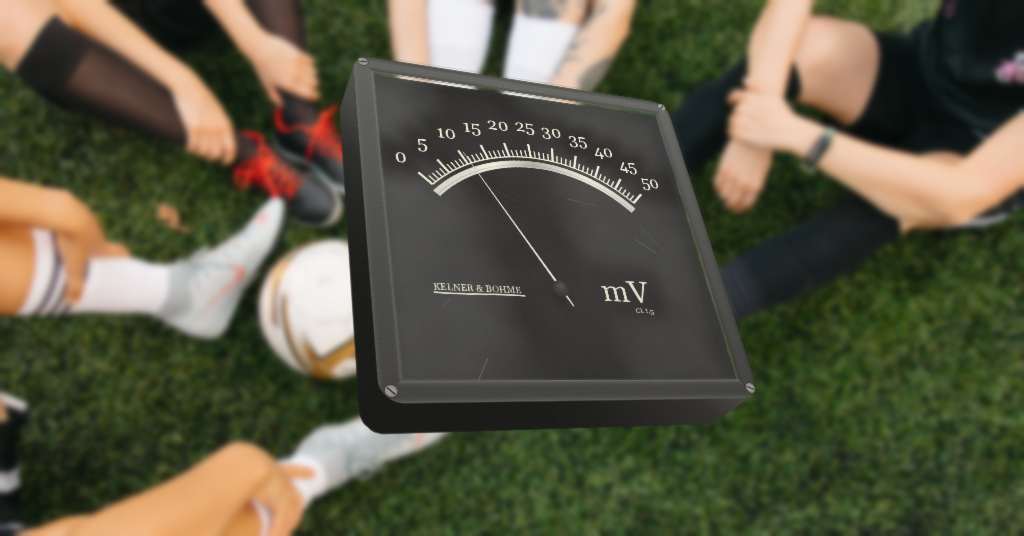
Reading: 10 mV
